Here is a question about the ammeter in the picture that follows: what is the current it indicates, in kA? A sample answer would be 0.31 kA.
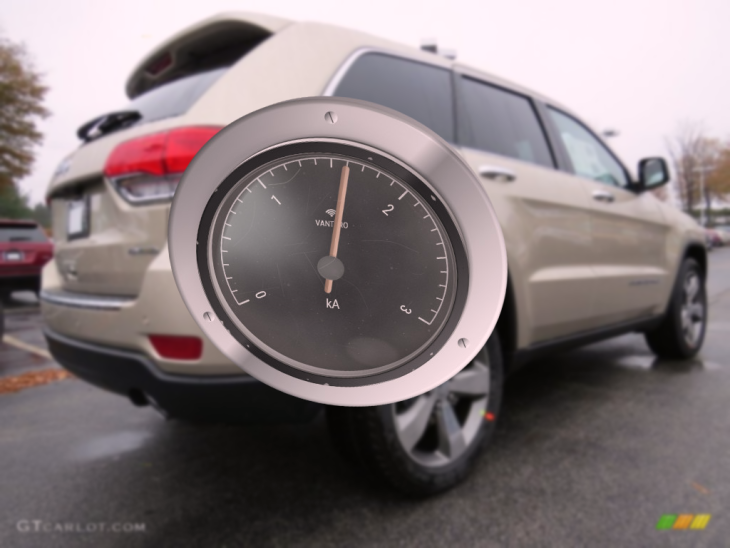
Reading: 1.6 kA
